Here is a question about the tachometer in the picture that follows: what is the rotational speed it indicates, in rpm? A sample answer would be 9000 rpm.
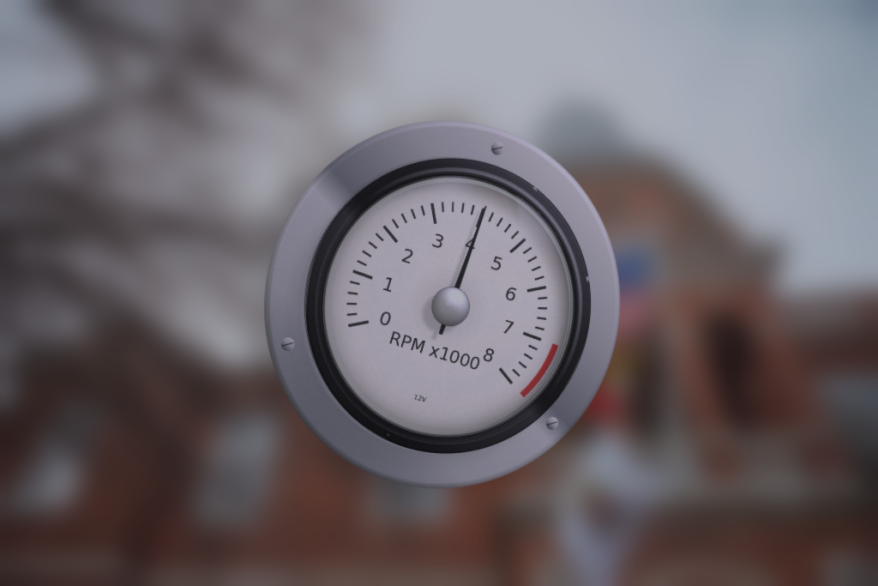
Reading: 4000 rpm
